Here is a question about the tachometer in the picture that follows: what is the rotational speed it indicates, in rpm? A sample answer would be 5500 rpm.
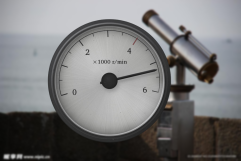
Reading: 5250 rpm
